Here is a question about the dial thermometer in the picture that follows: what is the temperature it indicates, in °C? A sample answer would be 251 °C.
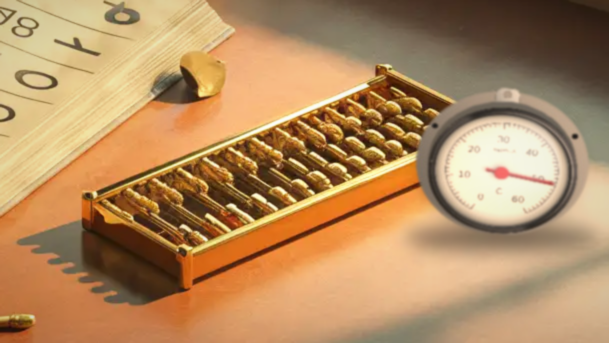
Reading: 50 °C
